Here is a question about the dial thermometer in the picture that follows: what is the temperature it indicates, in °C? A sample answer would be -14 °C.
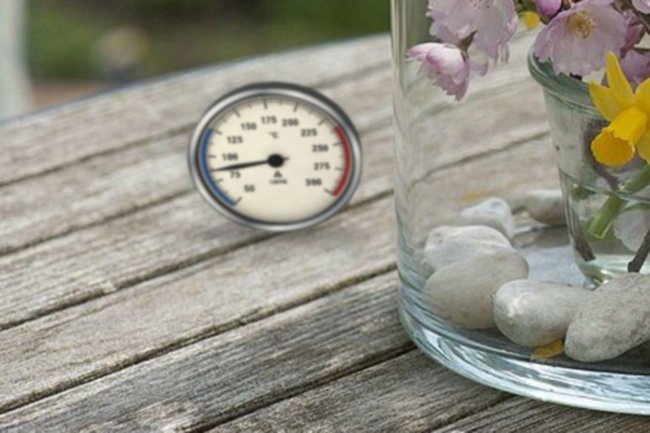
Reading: 87.5 °C
